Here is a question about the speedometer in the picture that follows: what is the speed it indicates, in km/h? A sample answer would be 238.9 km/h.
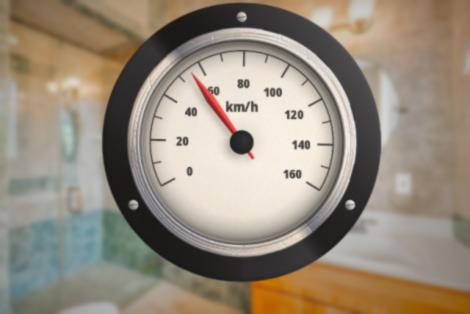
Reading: 55 km/h
